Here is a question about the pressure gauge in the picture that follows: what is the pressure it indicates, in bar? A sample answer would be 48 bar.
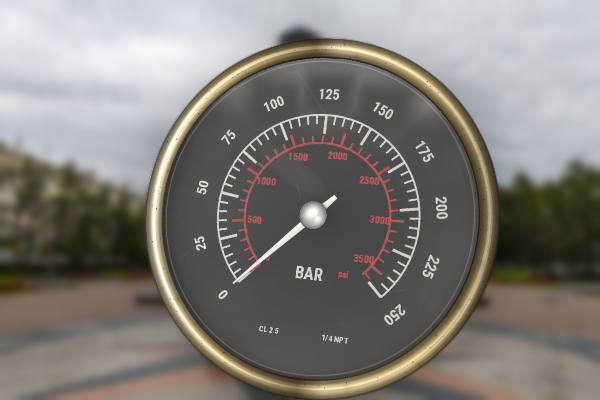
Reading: 0 bar
